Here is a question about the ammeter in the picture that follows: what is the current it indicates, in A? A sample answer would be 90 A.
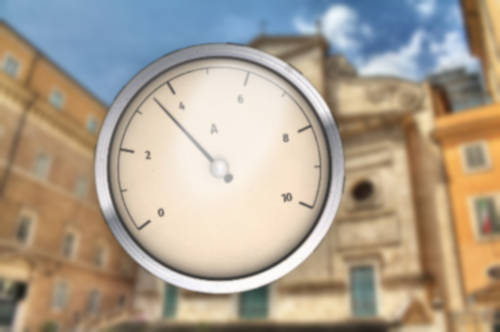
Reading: 3.5 A
